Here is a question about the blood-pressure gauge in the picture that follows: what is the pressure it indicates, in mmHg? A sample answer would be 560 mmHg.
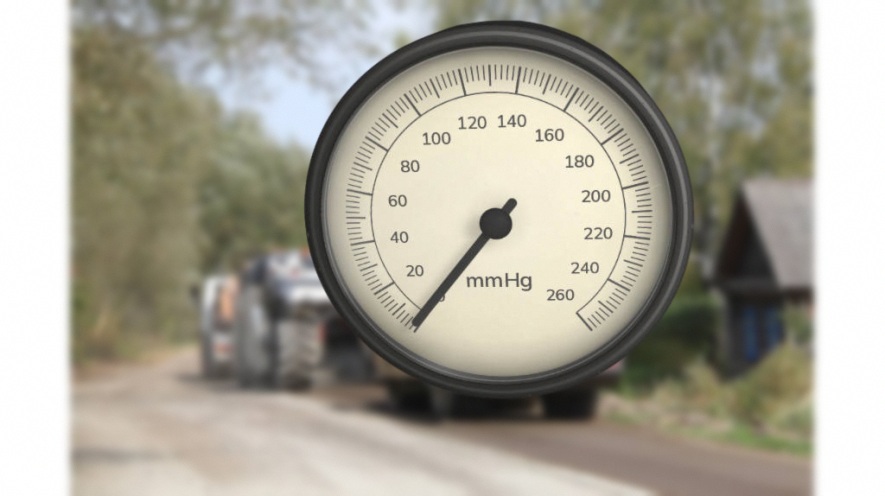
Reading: 2 mmHg
